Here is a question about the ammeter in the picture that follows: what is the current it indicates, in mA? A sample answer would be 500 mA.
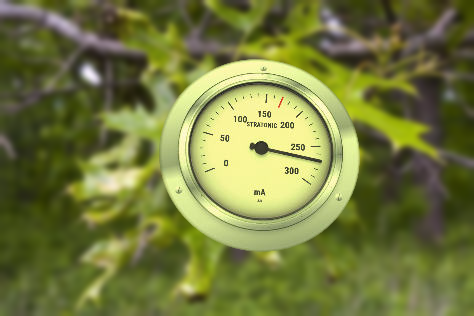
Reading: 270 mA
